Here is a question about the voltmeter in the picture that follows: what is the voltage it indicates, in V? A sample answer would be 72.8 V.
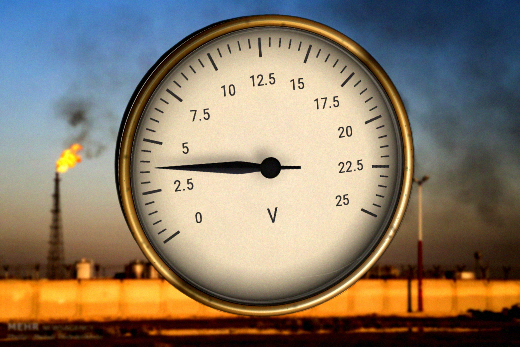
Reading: 3.75 V
